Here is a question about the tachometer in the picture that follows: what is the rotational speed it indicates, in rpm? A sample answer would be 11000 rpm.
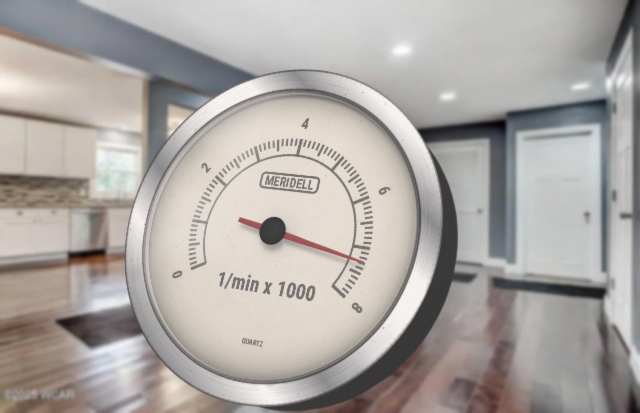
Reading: 7300 rpm
